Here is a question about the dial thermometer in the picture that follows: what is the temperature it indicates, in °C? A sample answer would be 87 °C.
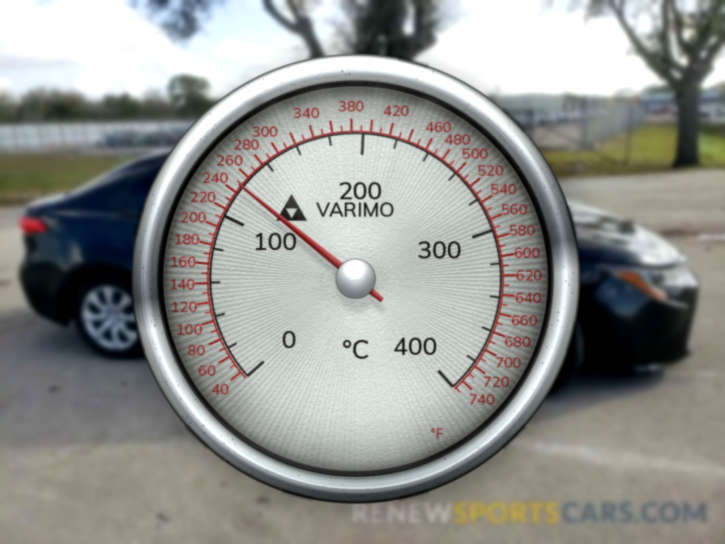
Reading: 120 °C
